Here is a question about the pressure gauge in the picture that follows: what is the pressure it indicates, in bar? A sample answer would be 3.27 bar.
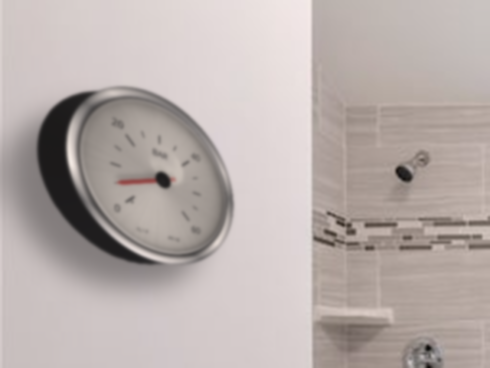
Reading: 5 bar
